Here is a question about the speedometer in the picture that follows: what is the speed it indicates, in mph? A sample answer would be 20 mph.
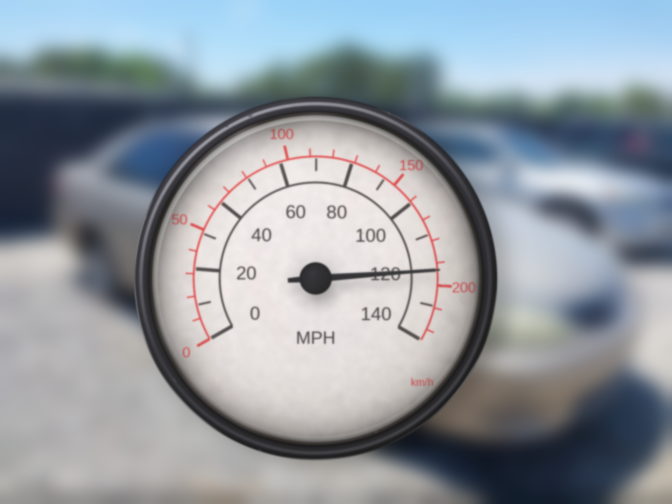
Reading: 120 mph
